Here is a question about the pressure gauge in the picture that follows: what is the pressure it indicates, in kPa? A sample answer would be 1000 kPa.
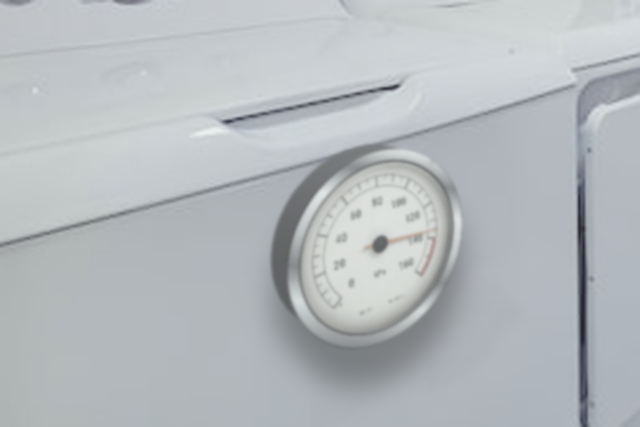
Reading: 135 kPa
